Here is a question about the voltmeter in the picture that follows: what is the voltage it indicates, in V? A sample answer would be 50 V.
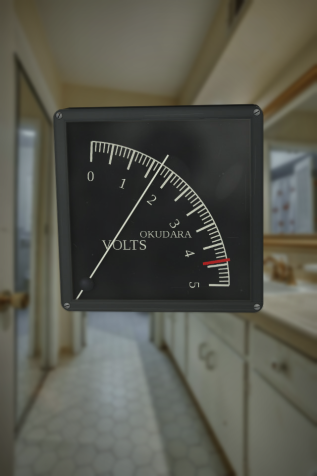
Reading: 1.7 V
